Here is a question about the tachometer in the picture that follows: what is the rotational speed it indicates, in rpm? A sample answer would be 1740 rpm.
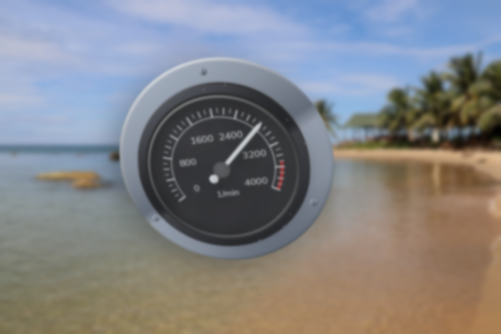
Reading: 2800 rpm
